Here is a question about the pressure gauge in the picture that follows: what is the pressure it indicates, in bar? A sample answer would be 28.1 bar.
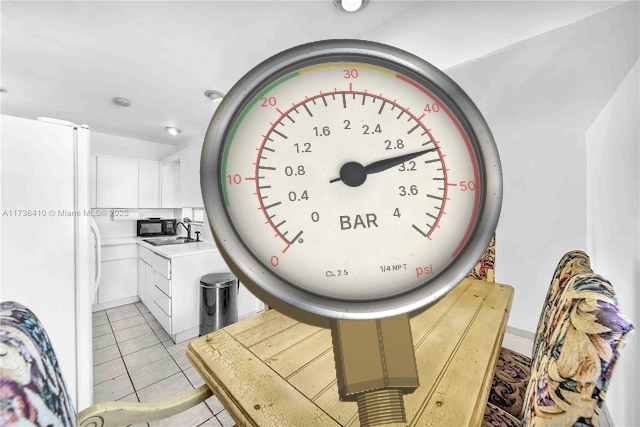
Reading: 3.1 bar
